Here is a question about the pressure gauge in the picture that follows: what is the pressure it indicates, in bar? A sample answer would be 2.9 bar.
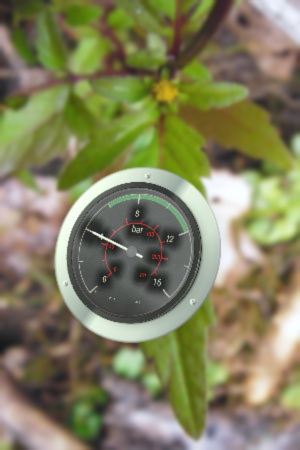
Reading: 4 bar
